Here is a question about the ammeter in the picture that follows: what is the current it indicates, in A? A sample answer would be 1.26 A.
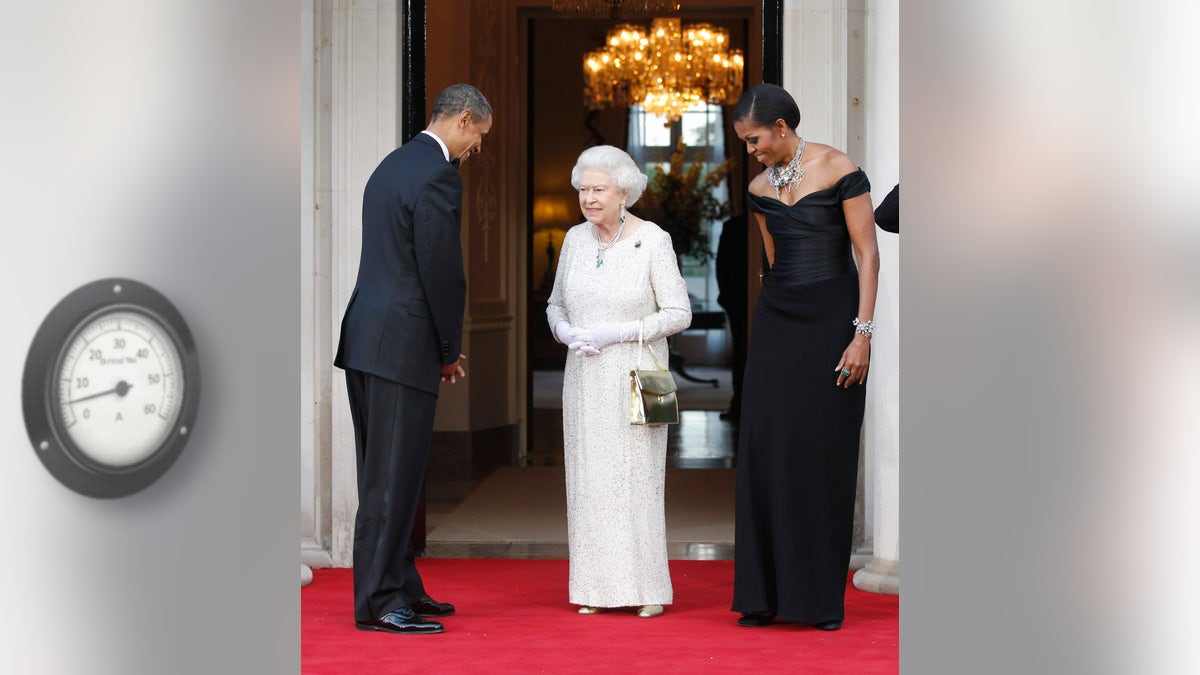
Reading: 5 A
